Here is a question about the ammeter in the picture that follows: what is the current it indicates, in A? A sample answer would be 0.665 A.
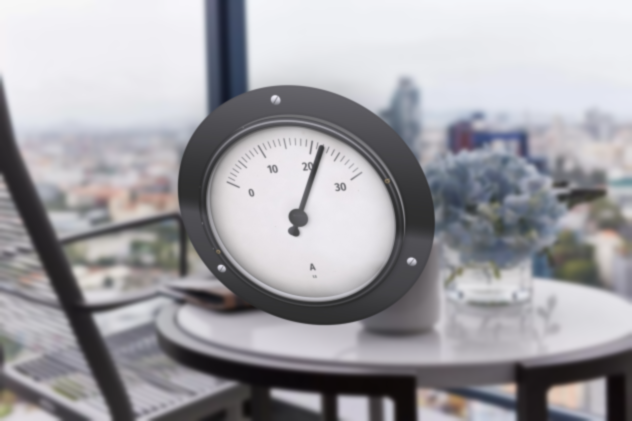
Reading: 22 A
